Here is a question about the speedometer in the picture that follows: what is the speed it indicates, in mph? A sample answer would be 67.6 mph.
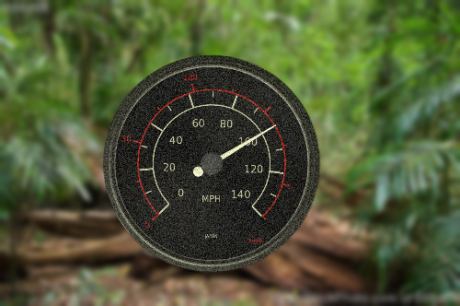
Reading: 100 mph
